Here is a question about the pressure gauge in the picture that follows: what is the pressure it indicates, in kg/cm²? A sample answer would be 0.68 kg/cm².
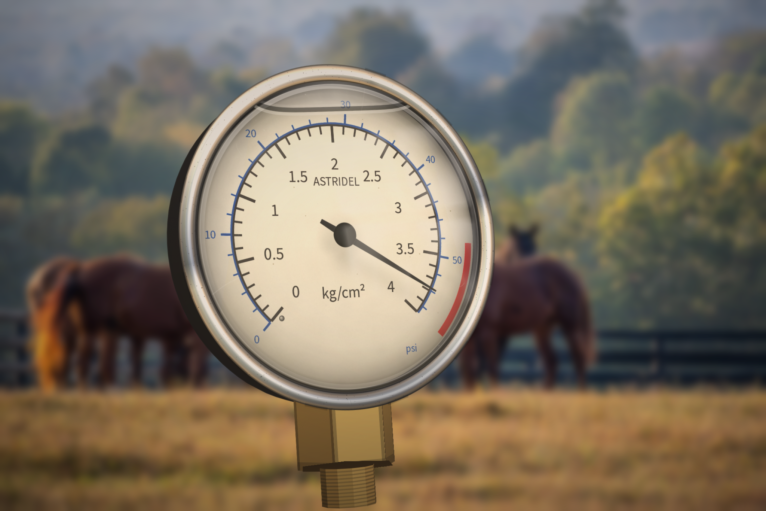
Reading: 3.8 kg/cm²
